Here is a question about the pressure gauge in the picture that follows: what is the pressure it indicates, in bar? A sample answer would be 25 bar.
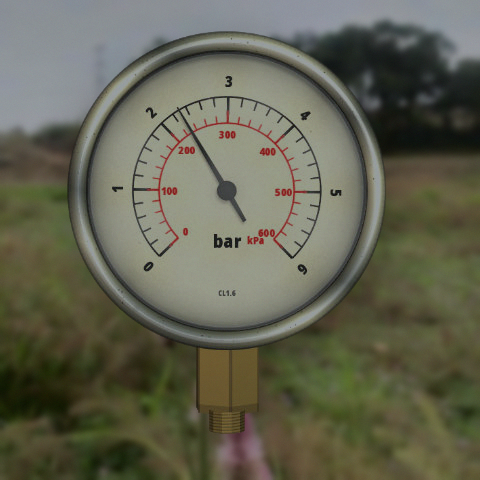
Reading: 2.3 bar
